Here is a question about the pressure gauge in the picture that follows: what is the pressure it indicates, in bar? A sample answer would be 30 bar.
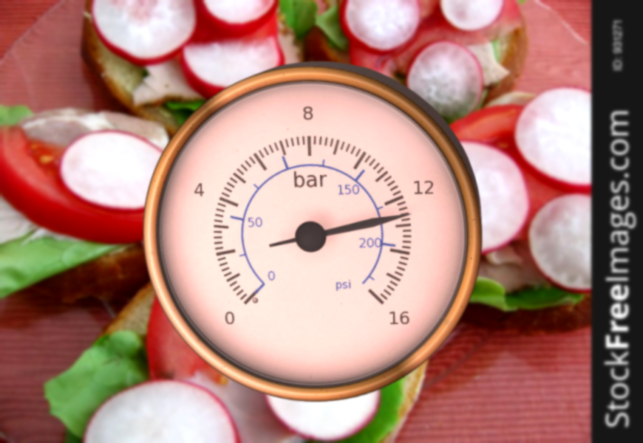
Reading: 12.6 bar
